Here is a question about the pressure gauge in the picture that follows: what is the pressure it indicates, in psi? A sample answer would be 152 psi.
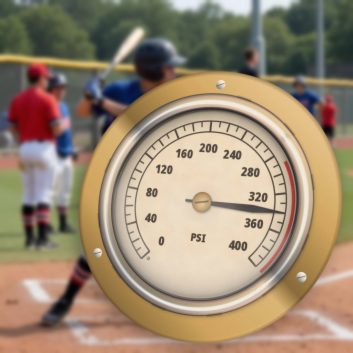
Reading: 340 psi
